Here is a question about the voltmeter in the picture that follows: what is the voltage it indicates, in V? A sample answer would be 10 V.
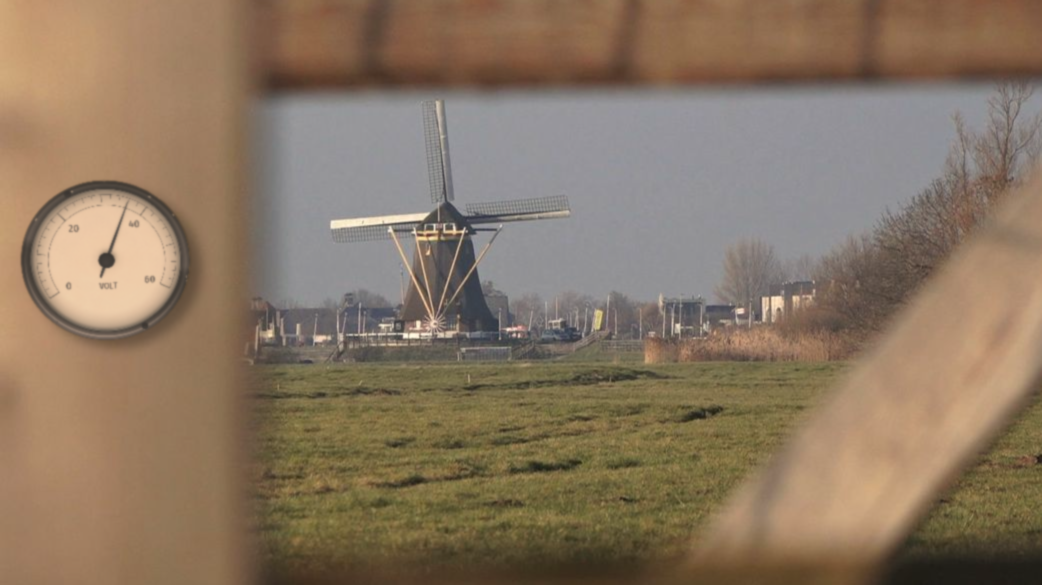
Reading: 36 V
